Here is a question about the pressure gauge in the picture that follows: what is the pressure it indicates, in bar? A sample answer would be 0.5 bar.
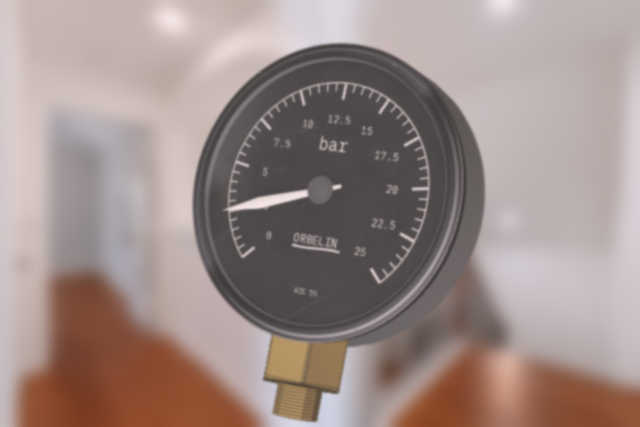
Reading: 2.5 bar
